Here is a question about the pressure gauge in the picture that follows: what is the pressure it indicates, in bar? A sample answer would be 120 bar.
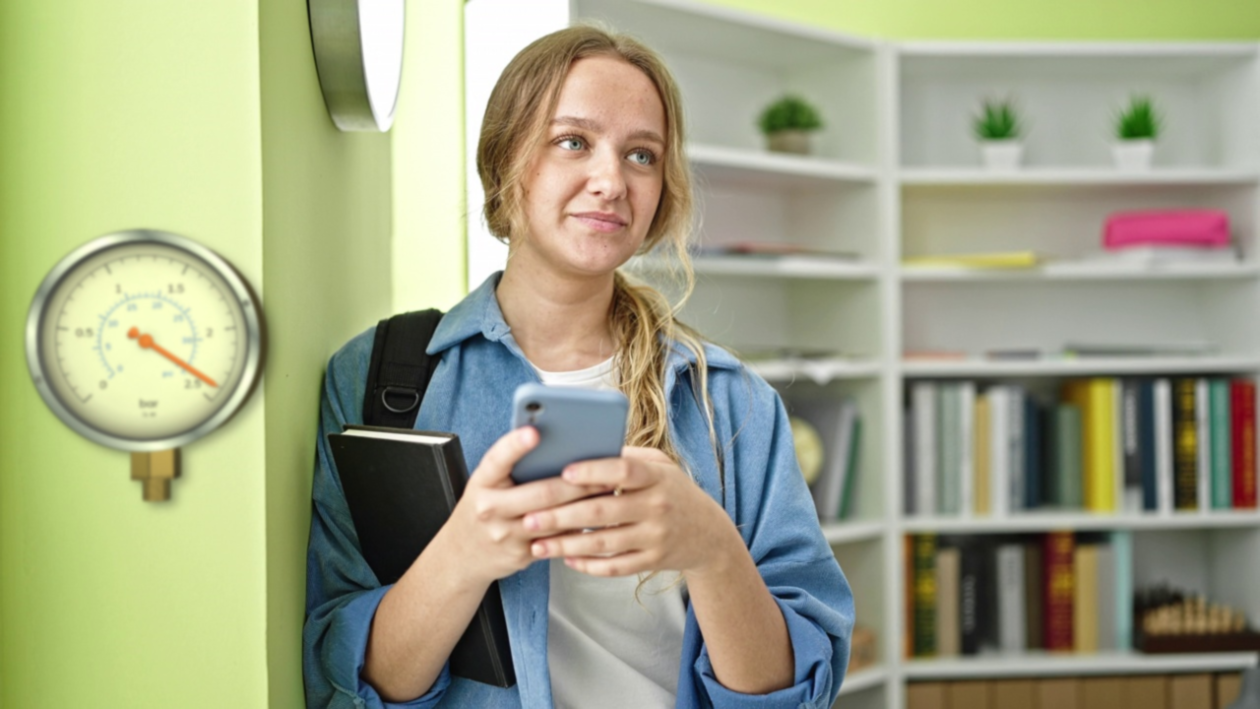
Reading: 2.4 bar
